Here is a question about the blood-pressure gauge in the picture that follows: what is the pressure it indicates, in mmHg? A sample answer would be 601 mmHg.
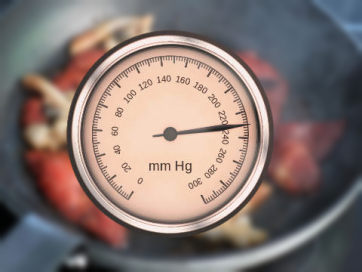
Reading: 230 mmHg
